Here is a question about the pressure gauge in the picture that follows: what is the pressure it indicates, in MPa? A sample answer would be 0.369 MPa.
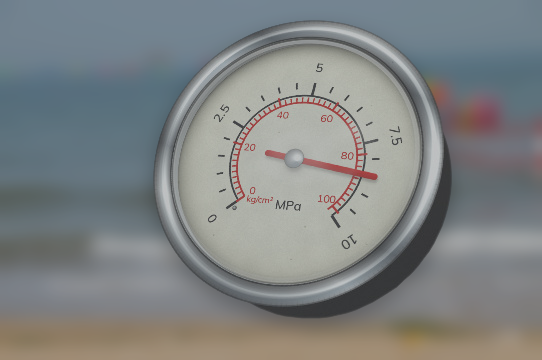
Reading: 8.5 MPa
